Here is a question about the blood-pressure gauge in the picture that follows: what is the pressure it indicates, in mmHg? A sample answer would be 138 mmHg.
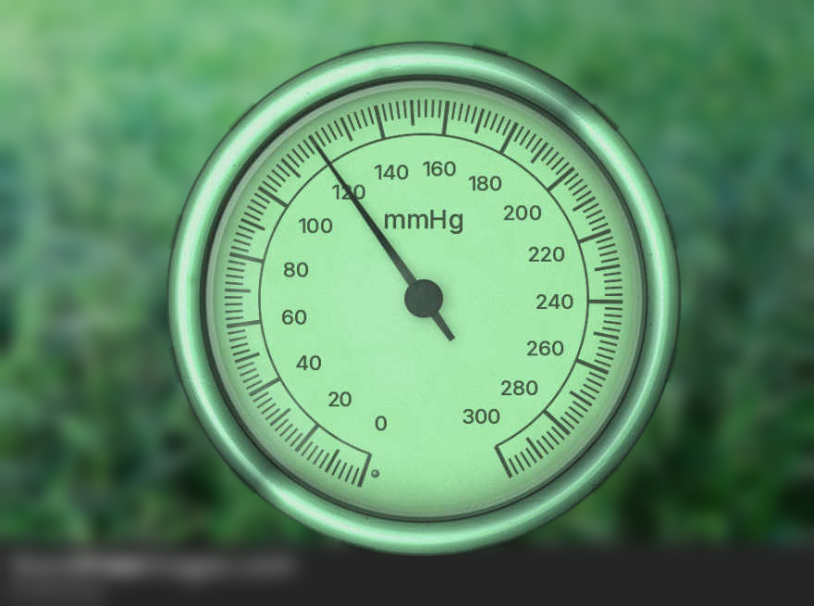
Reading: 120 mmHg
